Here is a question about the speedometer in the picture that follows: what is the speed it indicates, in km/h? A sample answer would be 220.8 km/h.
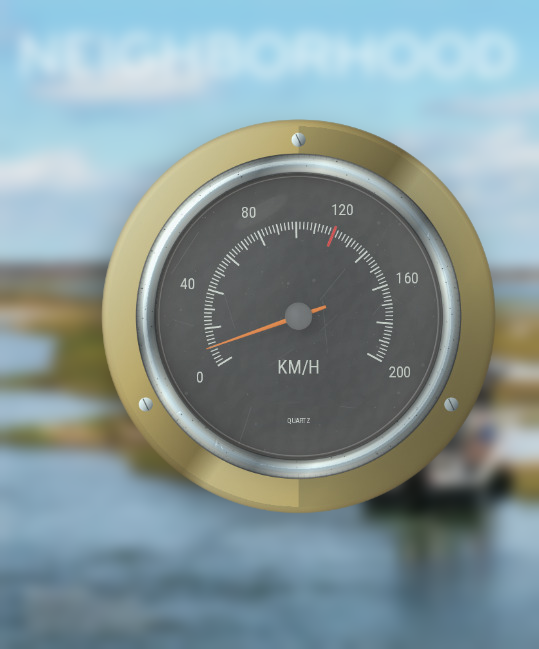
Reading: 10 km/h
